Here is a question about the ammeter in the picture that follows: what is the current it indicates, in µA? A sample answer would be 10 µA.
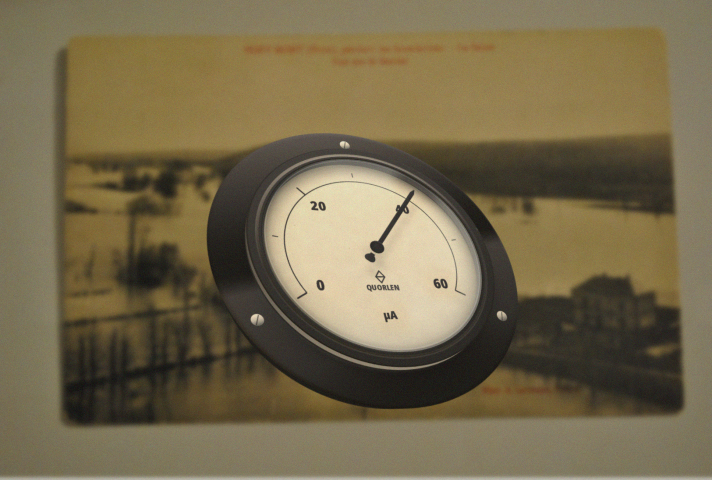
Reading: 40 µA
